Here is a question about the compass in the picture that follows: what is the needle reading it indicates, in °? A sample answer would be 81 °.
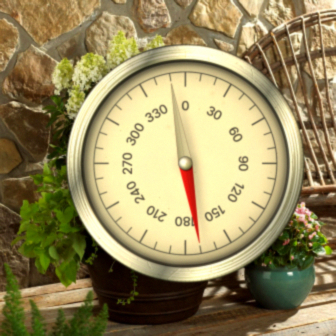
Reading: 170 °
